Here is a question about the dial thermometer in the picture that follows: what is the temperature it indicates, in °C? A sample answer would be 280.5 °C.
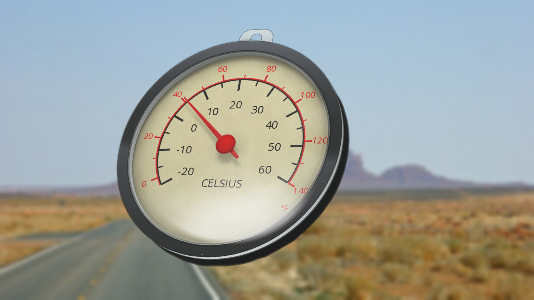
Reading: 5 °C
